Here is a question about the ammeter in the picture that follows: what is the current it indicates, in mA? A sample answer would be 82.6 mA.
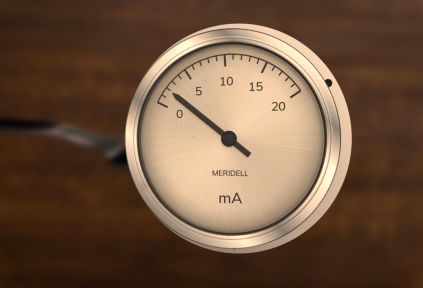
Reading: 2 mA
